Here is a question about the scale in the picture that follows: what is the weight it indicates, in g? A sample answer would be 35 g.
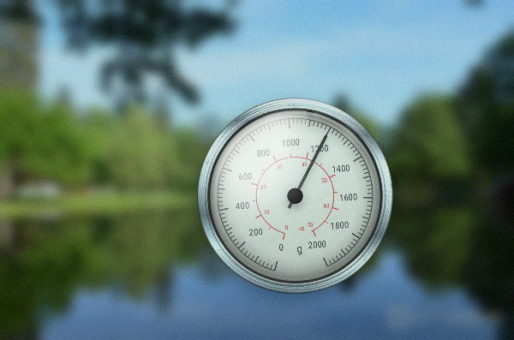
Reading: 1200 g
